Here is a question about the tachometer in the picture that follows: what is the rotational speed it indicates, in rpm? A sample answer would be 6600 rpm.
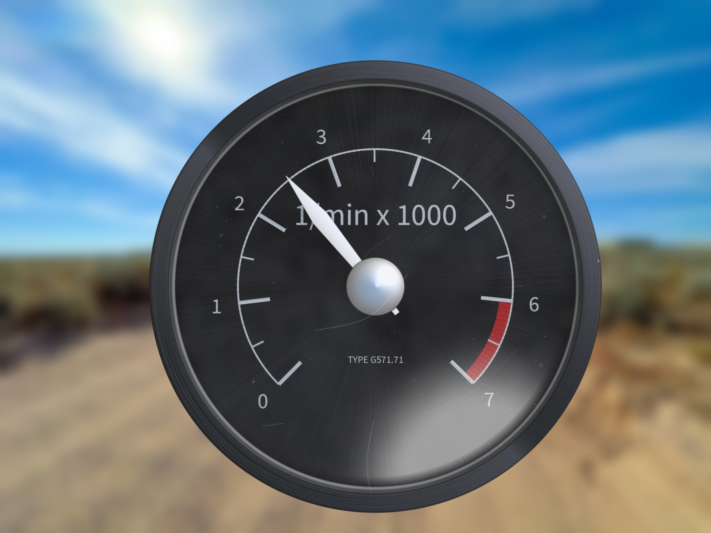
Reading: 2500 rpm
